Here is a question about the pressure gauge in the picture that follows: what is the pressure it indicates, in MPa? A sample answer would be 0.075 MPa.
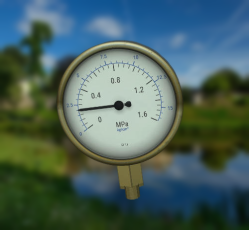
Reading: 0.2 MPa
